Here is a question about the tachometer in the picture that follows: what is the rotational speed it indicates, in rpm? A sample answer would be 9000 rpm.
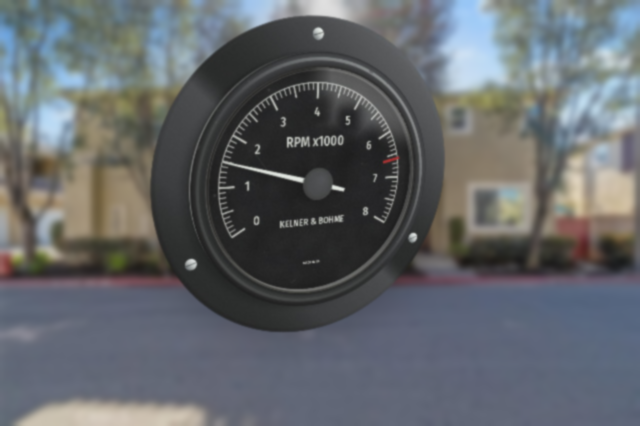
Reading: 1500 rpm
